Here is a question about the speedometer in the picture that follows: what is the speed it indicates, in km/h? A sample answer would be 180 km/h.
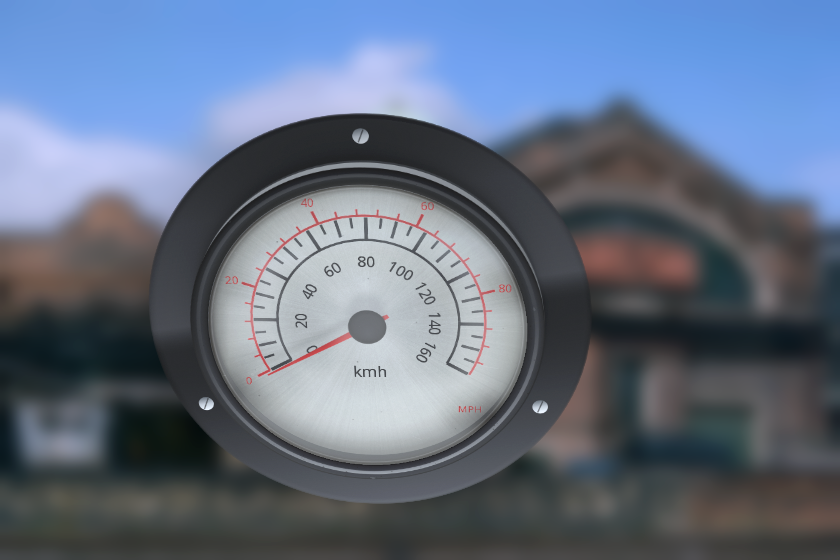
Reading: 0 km/h
